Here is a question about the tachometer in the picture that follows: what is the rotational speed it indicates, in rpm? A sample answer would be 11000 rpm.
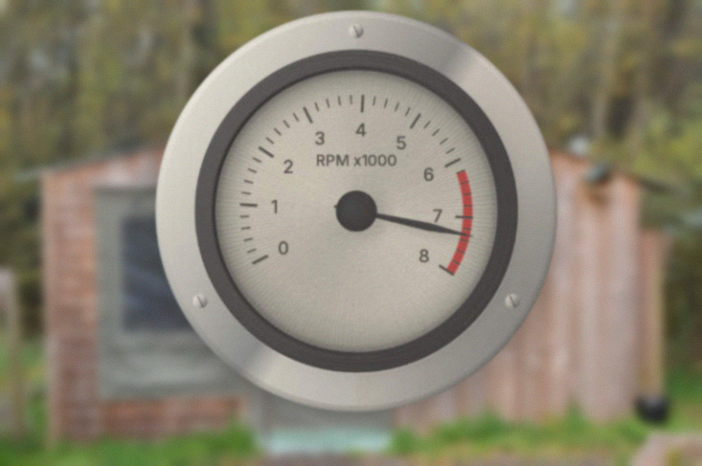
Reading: 7300 rpm
